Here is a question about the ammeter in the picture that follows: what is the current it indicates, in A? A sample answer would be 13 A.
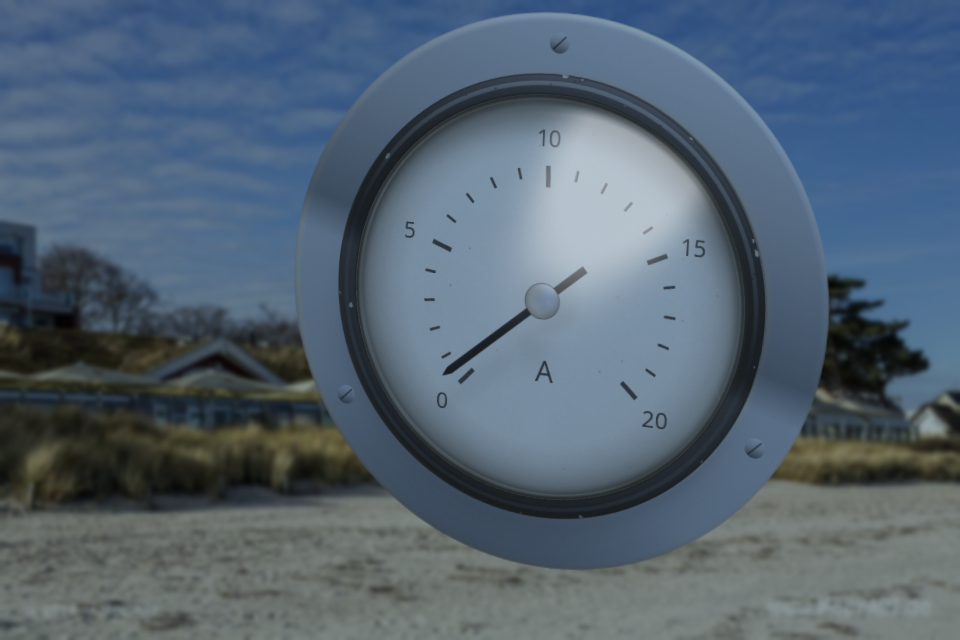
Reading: 0.5 A
